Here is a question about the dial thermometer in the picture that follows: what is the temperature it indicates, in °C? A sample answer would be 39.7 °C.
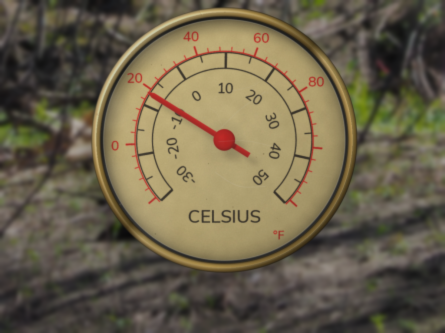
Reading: -7.5 °C
